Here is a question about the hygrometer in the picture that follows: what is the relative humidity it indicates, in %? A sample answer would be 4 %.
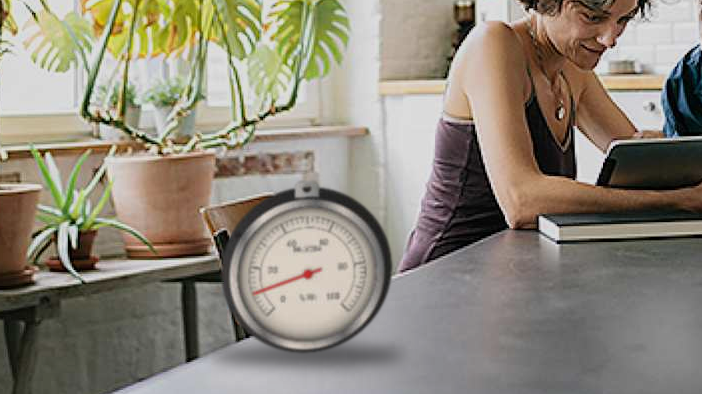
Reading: 10 %
